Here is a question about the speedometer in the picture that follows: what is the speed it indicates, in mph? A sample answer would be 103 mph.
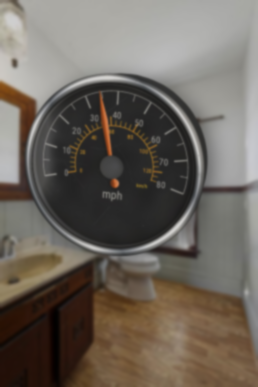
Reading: 35 mph
